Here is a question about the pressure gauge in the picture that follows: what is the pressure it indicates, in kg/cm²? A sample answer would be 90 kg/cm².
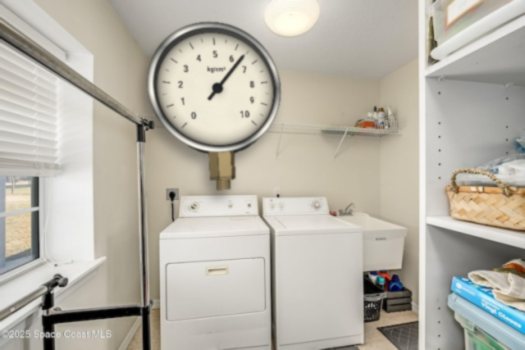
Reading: 6.5 kg/cm²
